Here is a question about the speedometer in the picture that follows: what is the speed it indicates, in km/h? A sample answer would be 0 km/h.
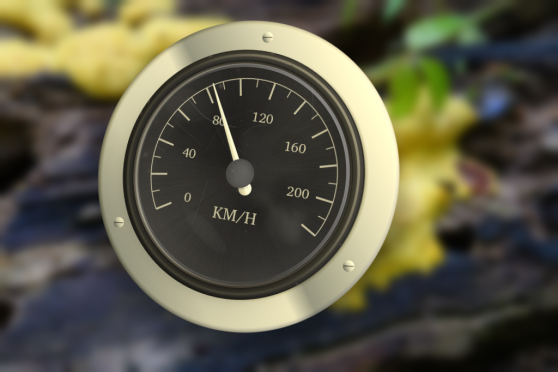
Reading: 85 km/h
